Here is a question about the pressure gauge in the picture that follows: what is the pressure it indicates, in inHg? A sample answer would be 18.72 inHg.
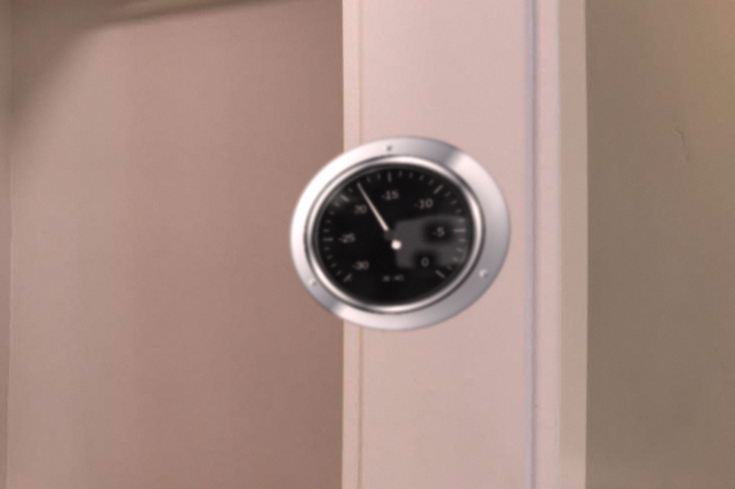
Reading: -18 inHg
